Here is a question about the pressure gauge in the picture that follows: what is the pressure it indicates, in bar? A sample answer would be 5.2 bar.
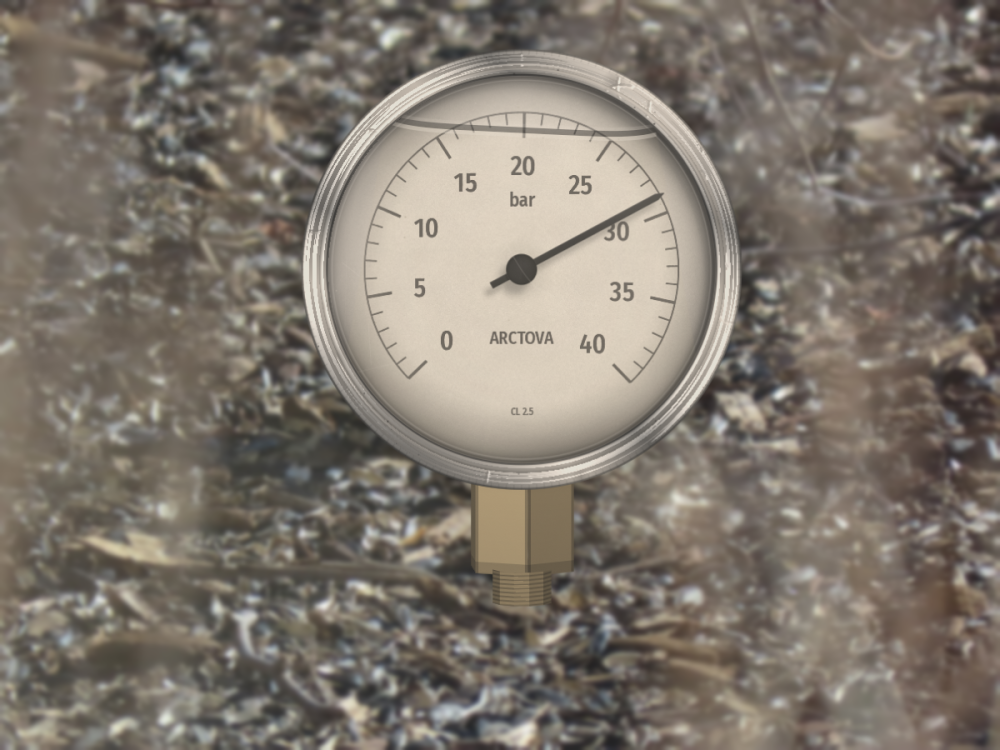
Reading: 29 bar
